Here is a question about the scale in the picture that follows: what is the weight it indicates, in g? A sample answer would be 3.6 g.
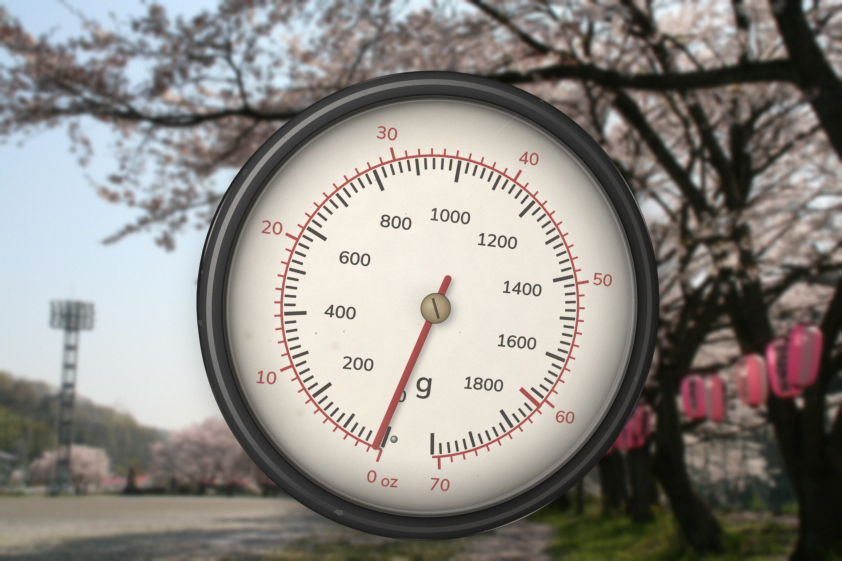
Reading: 20 g
